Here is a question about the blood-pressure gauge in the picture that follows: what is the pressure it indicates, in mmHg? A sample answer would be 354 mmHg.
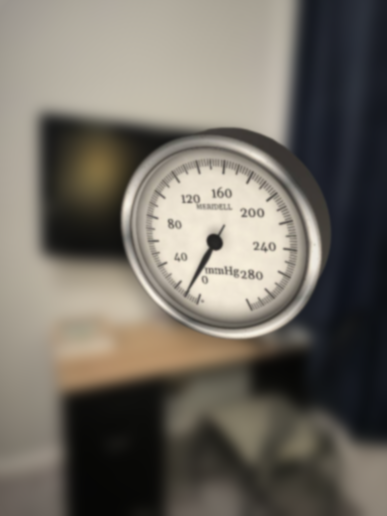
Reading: 10 mmHg
